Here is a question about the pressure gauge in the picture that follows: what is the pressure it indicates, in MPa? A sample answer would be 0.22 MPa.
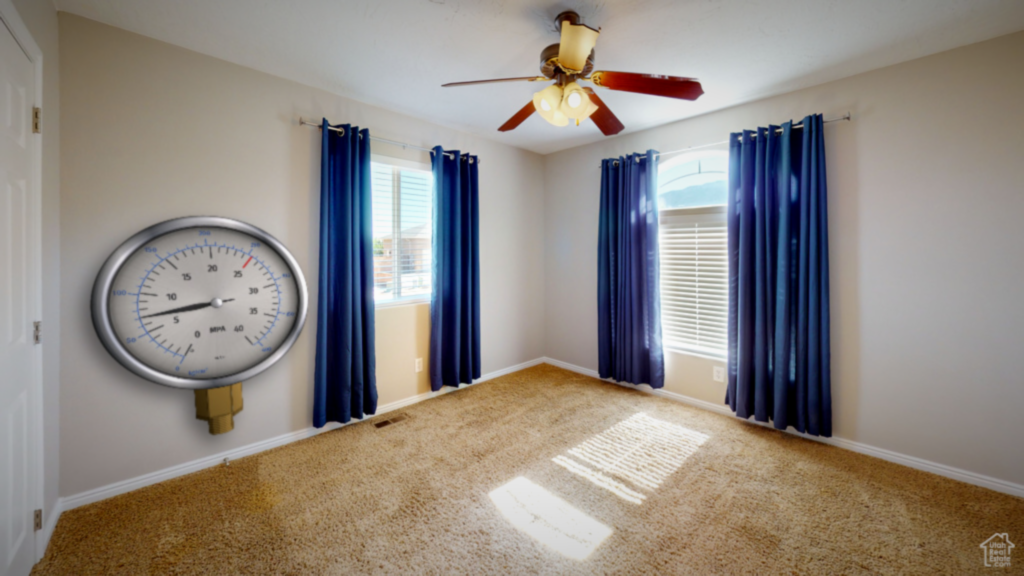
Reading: 7 MPa
